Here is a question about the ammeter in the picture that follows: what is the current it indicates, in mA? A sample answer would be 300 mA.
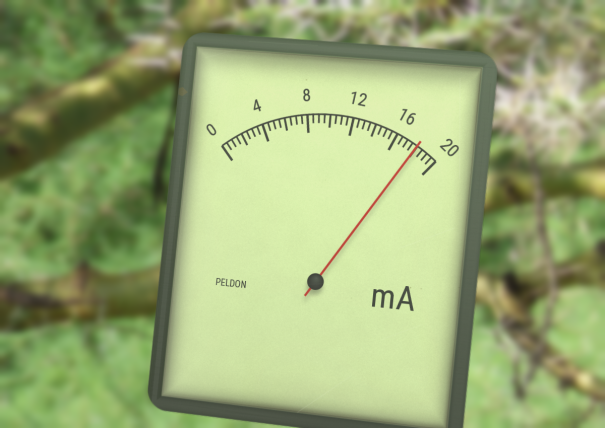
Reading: 18 mA
